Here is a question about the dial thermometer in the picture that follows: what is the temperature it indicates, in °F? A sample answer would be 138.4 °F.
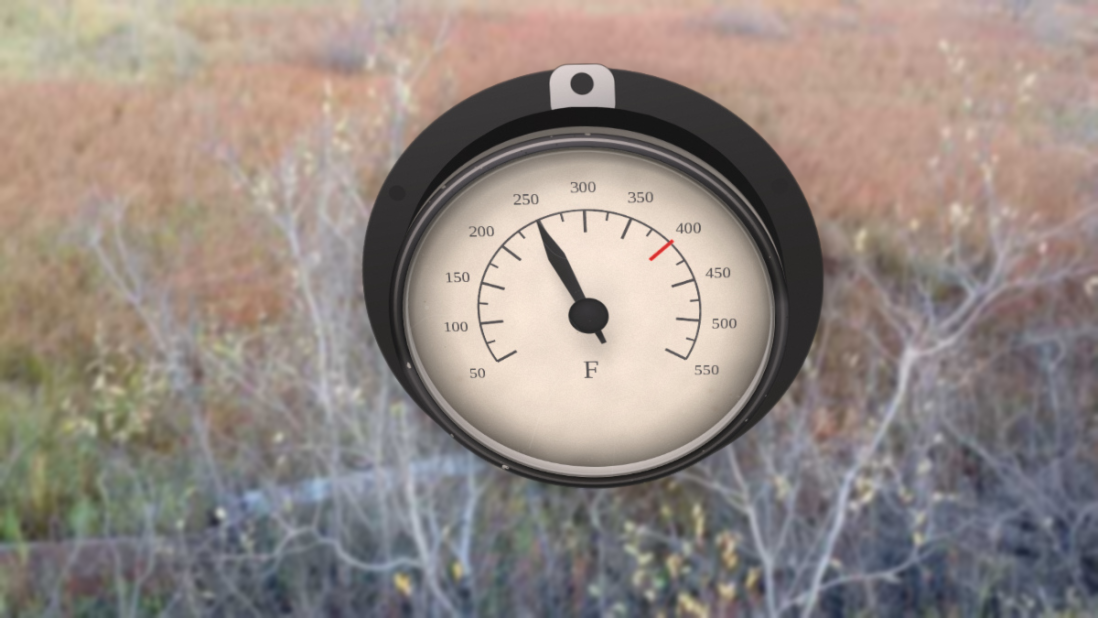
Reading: 250 °F
